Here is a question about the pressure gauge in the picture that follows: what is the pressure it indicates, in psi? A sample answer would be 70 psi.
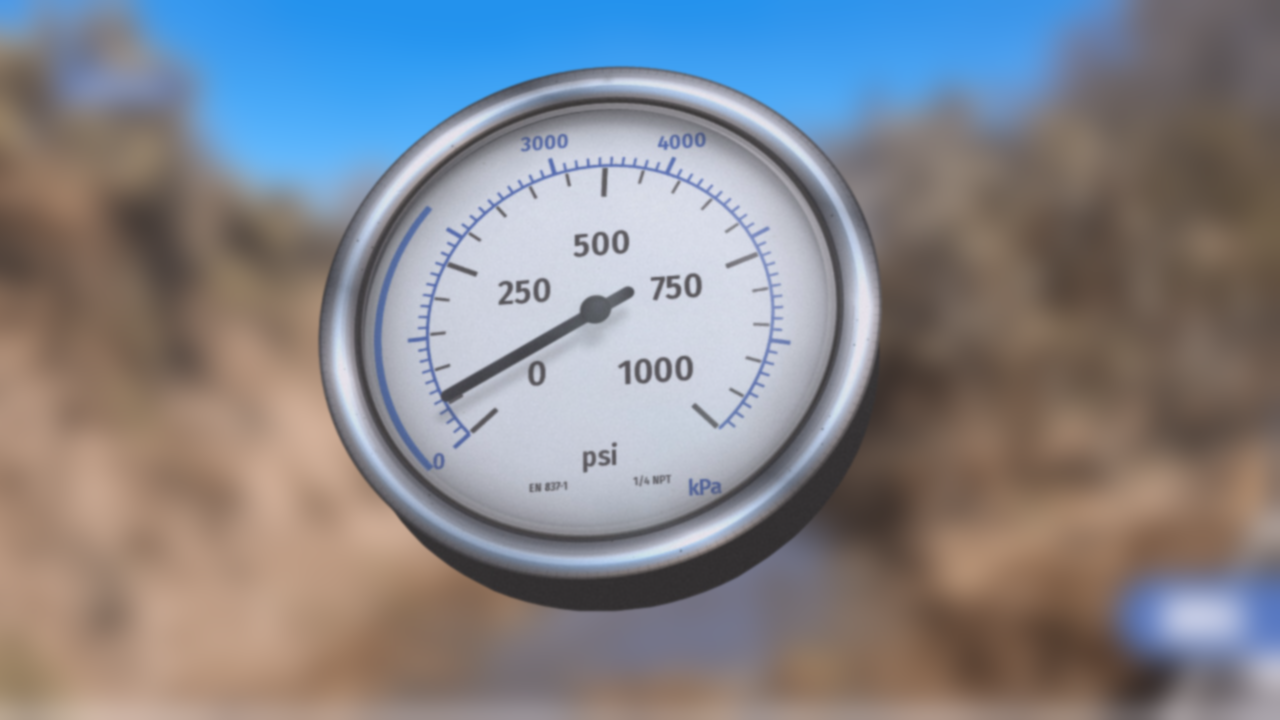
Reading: 50 psi
